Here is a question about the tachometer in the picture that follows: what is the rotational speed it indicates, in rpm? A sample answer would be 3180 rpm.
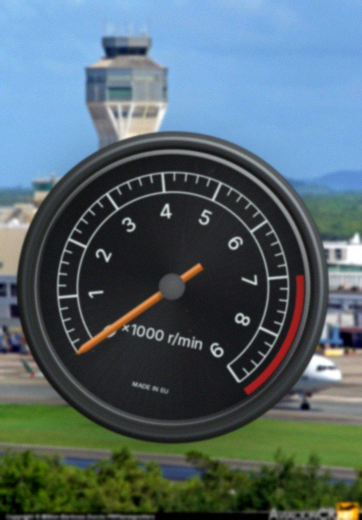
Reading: 0 rpm
